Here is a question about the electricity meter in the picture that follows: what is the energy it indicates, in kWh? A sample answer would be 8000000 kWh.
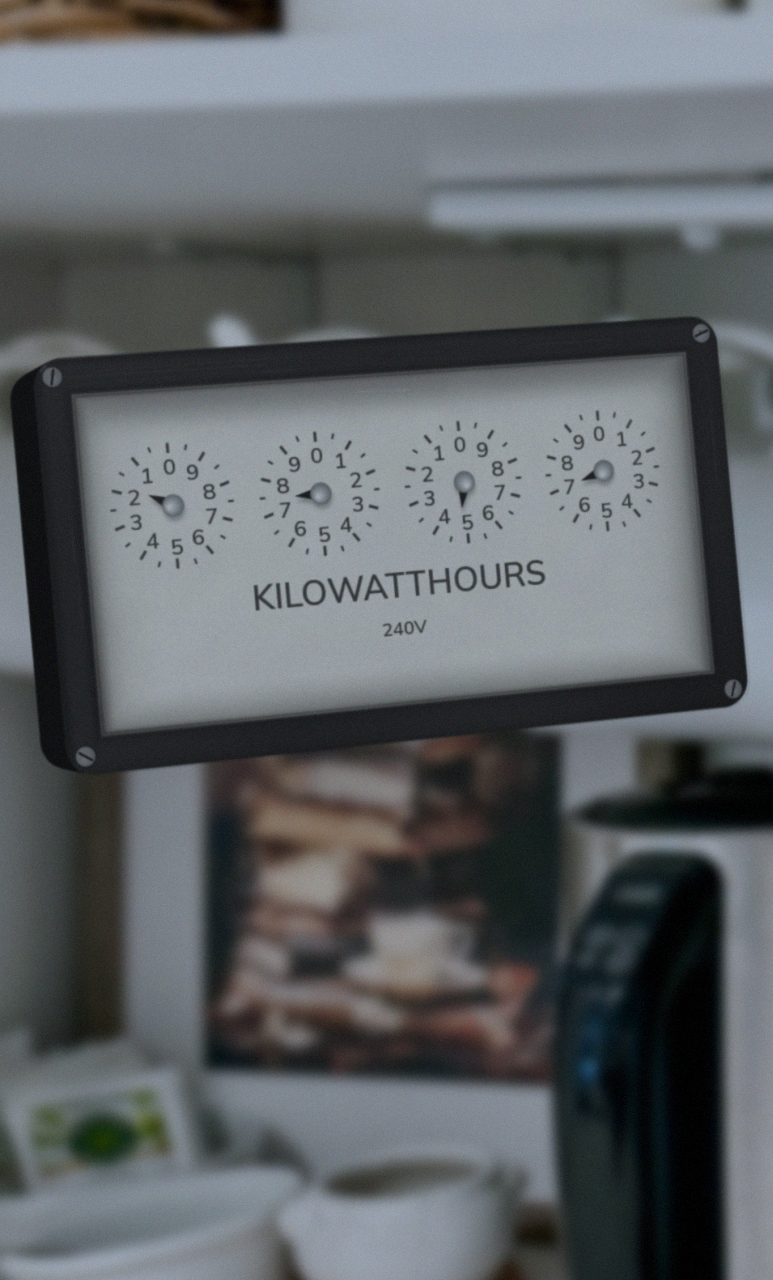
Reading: 1747 kWh
